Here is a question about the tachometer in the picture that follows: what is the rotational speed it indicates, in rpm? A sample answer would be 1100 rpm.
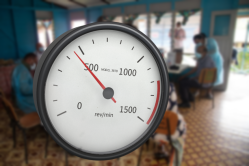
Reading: 450 rpm
